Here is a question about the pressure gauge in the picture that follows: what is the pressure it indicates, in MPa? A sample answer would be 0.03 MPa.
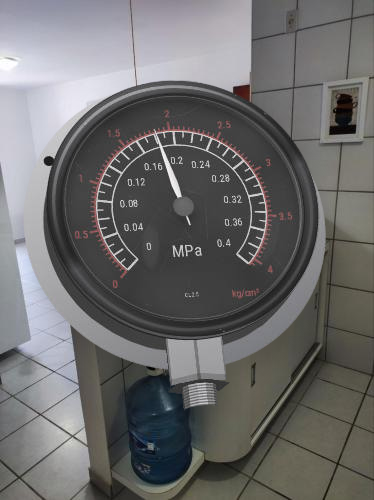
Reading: 0.18 MPa
